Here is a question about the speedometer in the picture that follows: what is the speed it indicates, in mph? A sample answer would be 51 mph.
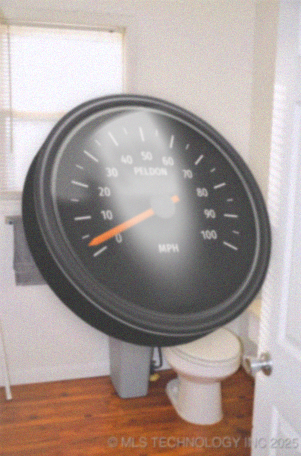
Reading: 2.5 mph
